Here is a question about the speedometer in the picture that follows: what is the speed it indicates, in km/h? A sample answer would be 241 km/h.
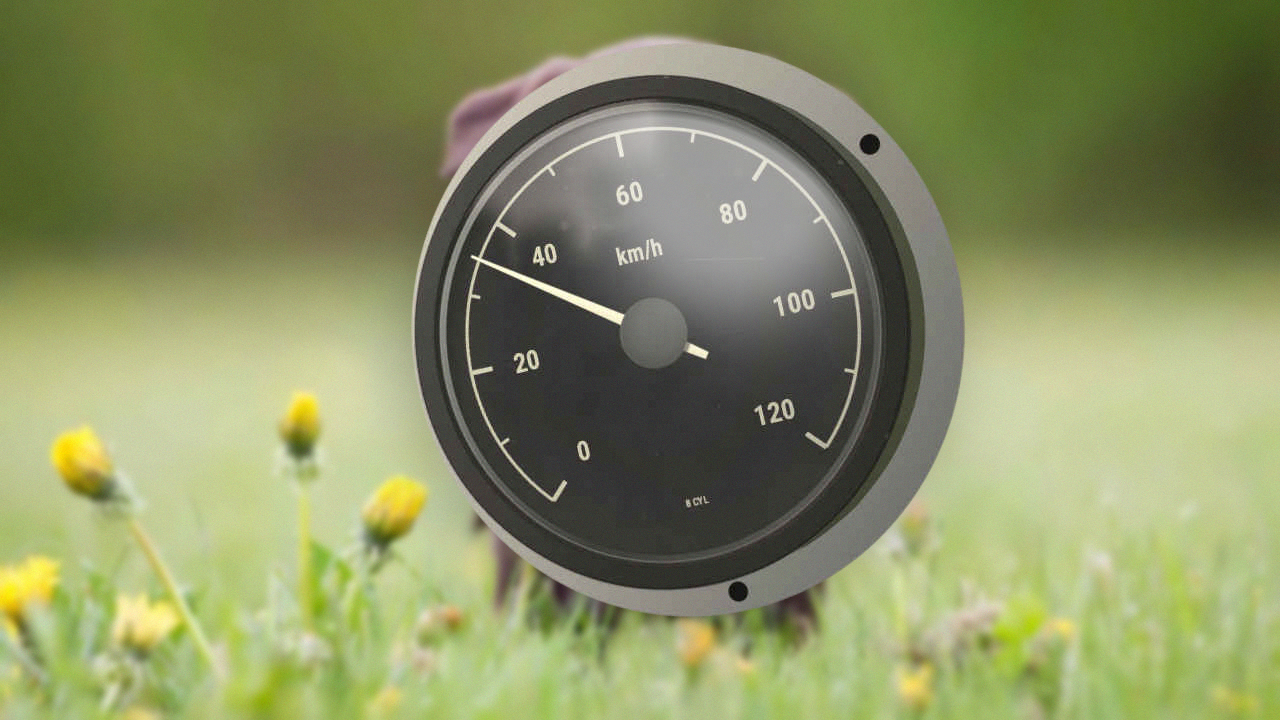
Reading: 35 km/h
